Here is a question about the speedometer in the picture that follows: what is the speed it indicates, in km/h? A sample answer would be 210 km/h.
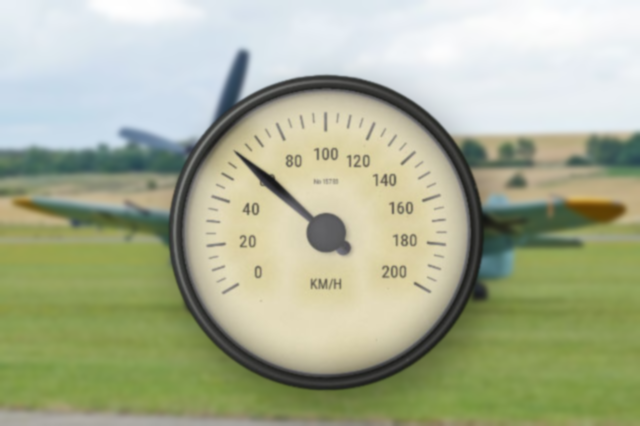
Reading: 60 km/h
